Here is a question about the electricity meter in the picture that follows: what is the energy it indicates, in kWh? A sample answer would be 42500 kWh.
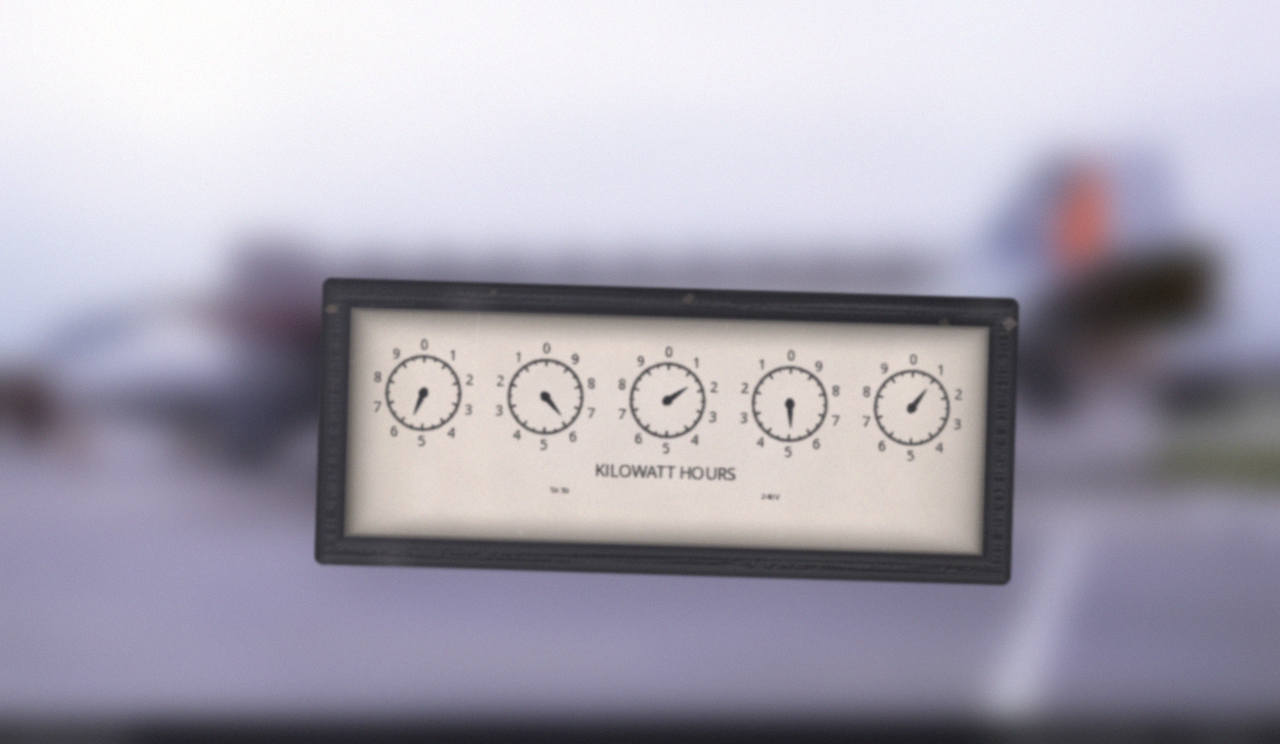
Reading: 56151 kWh
